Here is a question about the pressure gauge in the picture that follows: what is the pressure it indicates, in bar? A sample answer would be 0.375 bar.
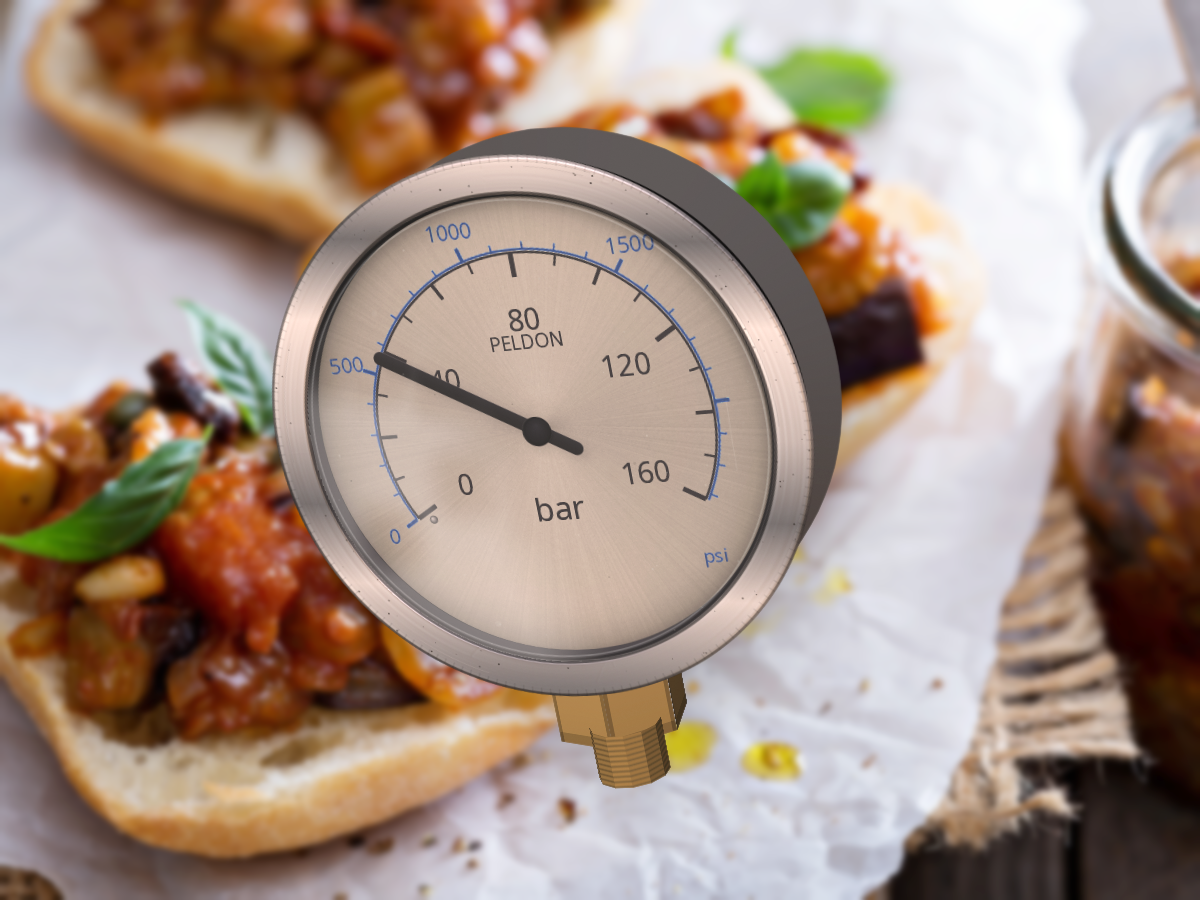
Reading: 40 bar
